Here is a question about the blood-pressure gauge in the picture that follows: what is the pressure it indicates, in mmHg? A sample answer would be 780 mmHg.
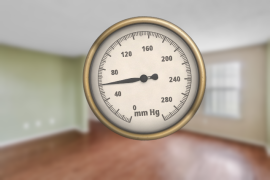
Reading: 60 mmHg
